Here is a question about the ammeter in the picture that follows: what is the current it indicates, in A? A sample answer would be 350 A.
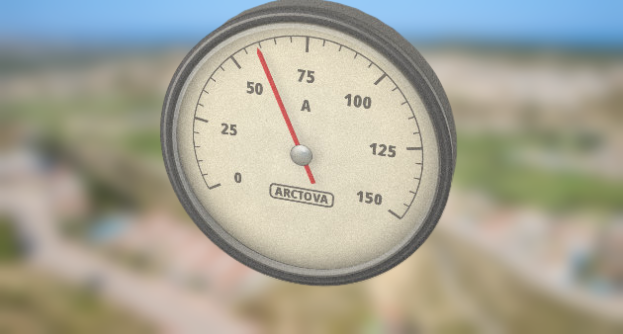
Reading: 60 A
